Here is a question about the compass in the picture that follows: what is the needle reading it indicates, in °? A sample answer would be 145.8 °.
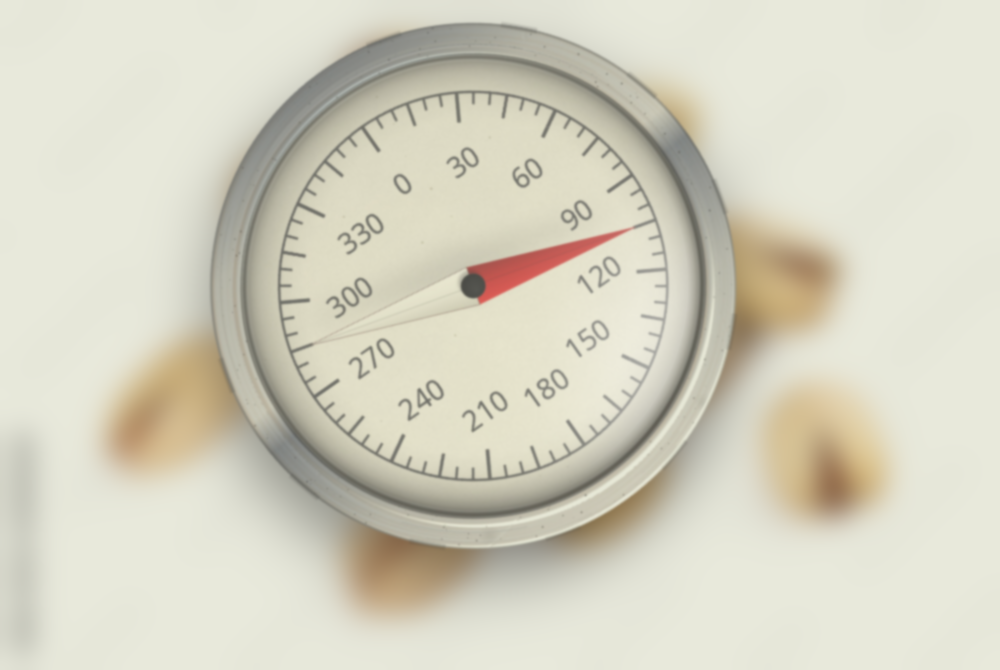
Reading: 105 °
